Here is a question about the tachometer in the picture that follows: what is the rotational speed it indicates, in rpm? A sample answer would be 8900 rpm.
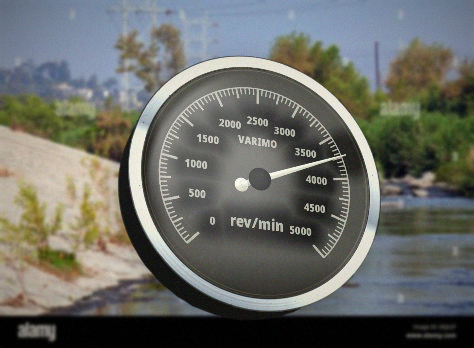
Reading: 3750 rpm
